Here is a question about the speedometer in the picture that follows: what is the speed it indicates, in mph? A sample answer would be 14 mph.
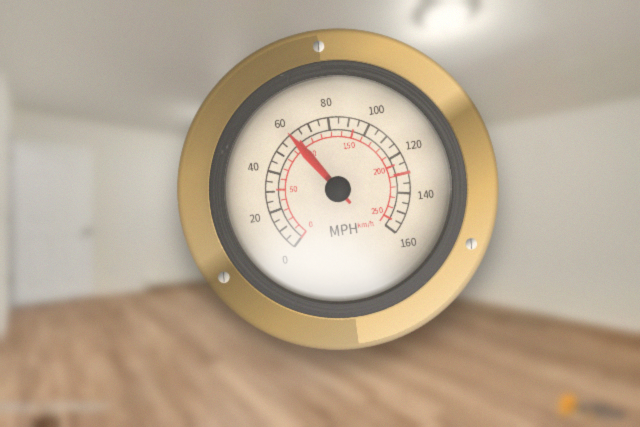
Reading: 60 mph
